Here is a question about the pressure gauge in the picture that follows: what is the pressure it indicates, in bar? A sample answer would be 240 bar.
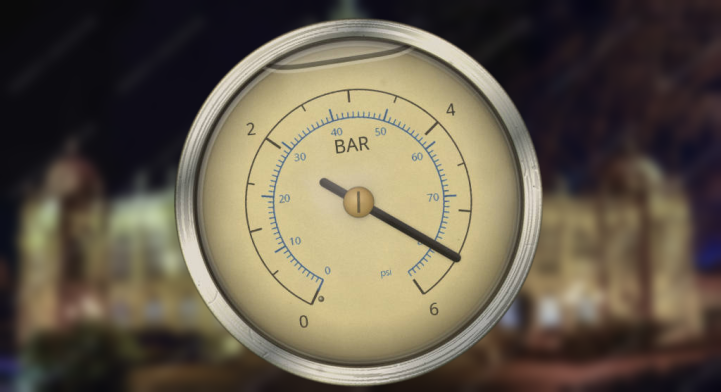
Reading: 5.5 bar
